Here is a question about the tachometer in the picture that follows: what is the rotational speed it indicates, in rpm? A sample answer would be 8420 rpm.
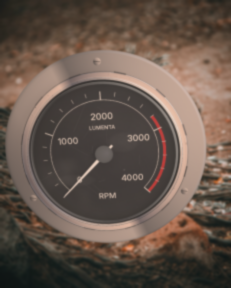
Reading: 0 rpm
